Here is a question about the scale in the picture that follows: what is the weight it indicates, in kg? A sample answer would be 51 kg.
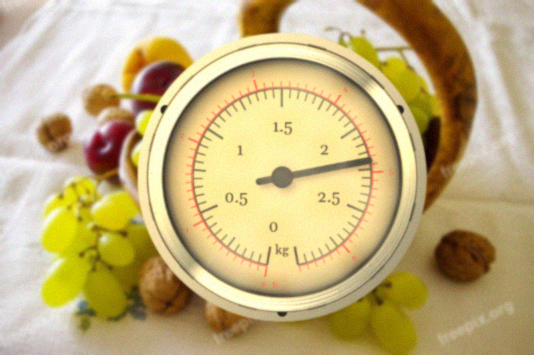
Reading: 2.2 kg
